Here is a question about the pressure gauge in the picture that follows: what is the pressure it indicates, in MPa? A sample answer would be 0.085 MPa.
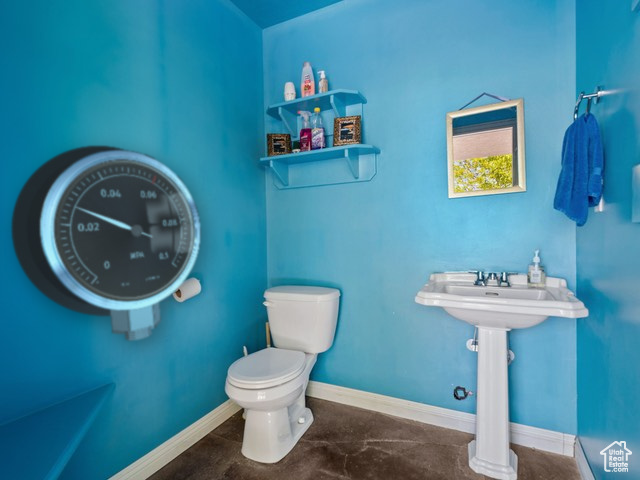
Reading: 0.026 MPa
